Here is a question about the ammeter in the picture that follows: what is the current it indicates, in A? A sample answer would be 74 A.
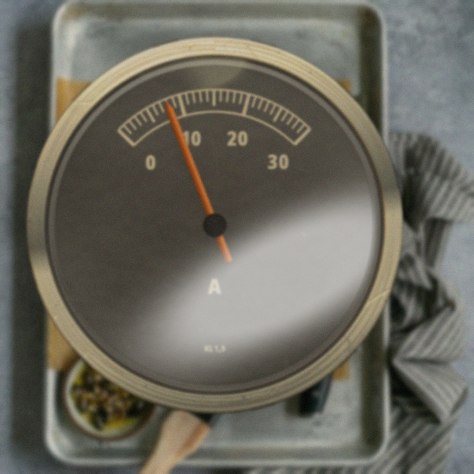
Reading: 8 A
